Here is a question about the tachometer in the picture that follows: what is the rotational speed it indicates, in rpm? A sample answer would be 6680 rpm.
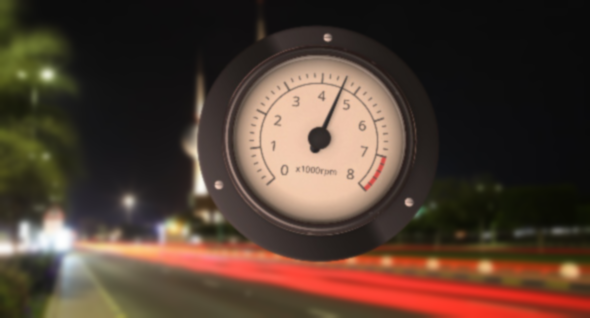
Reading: 4600 rpm
